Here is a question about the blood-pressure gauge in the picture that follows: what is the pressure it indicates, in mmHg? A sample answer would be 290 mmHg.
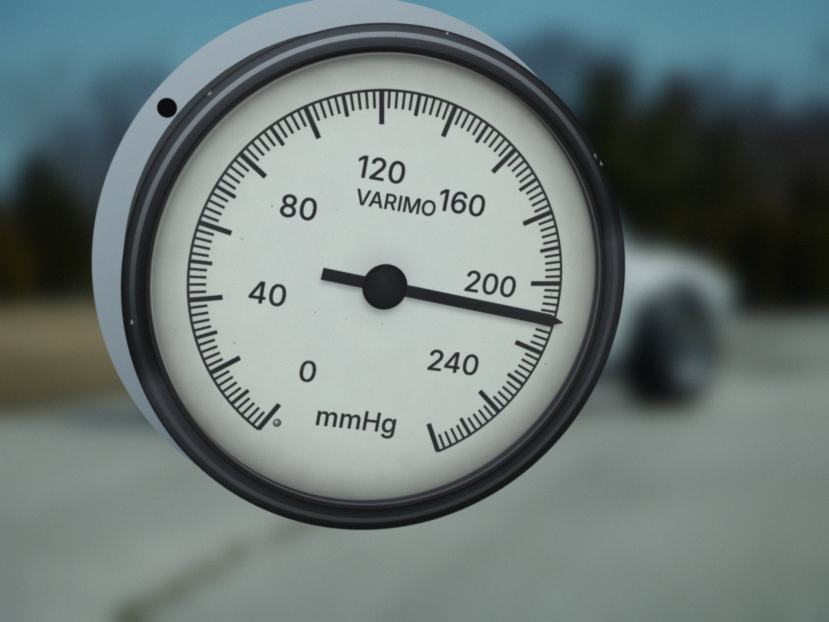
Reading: 210 mmHg
